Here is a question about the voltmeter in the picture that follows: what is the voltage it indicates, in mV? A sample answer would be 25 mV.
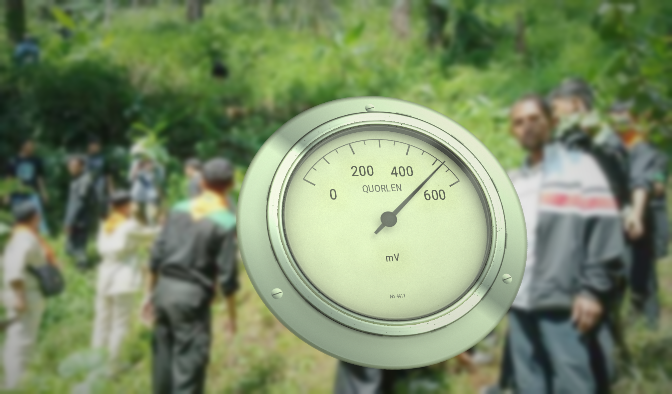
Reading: 525 mV
